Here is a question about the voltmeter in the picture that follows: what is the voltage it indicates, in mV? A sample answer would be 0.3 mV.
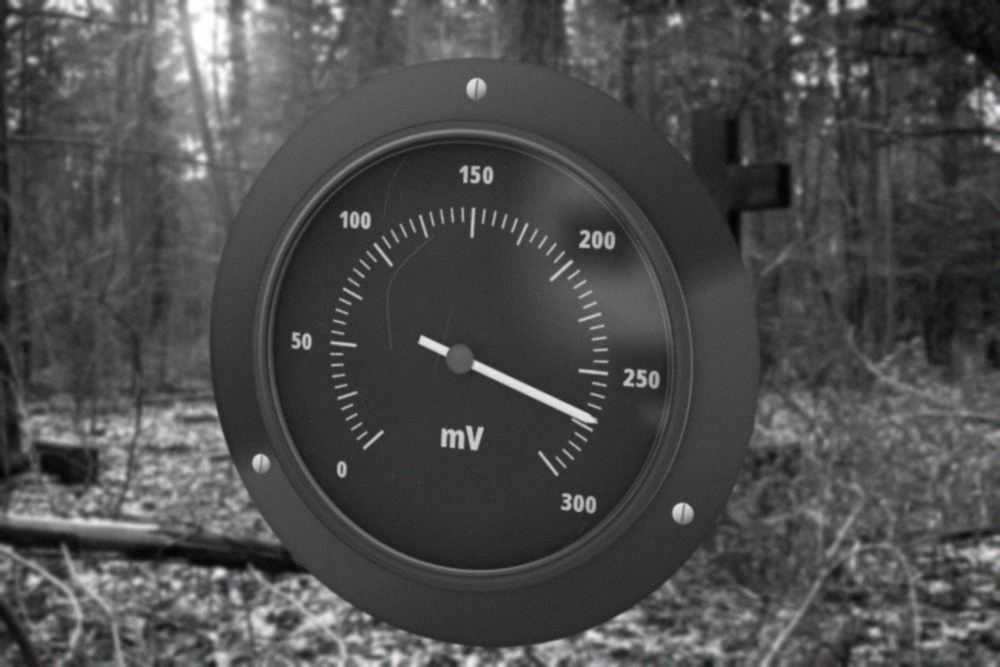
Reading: 270 mV
